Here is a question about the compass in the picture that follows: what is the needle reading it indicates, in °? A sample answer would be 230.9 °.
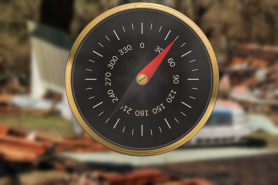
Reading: 40 °
